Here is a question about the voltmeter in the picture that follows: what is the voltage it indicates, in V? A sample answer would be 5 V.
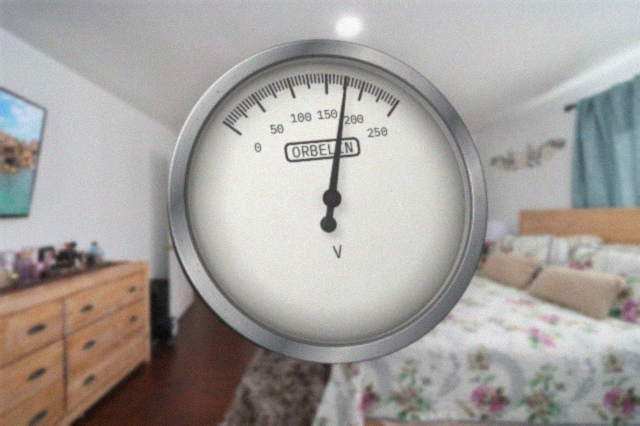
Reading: 175 V
